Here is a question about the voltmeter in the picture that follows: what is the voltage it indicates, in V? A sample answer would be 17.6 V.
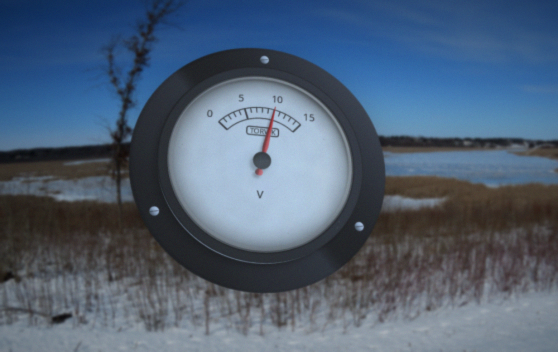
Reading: 10 V
